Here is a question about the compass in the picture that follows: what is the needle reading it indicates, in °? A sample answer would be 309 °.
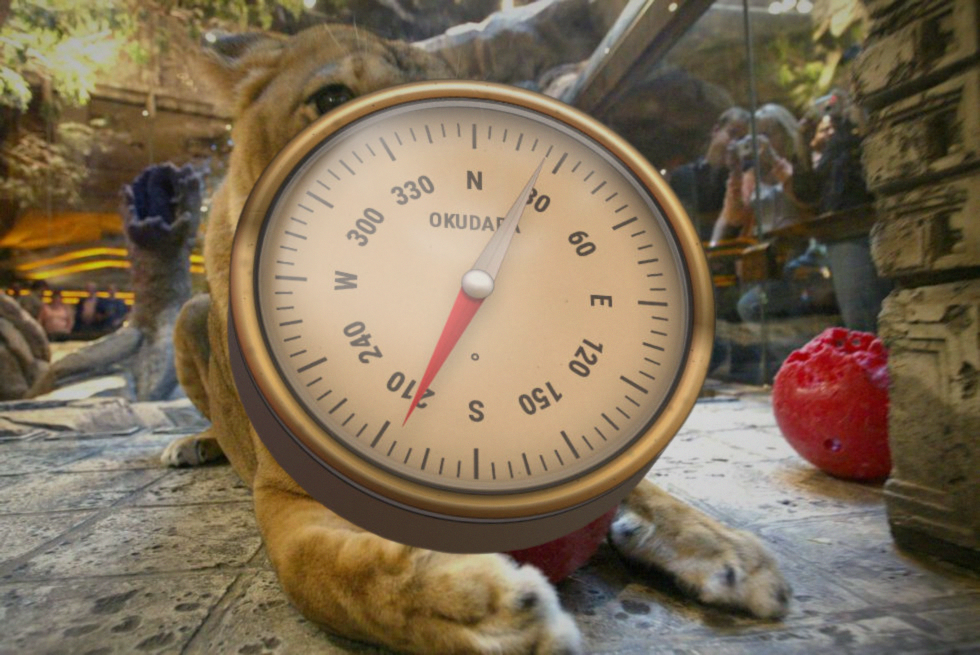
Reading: 205 °
